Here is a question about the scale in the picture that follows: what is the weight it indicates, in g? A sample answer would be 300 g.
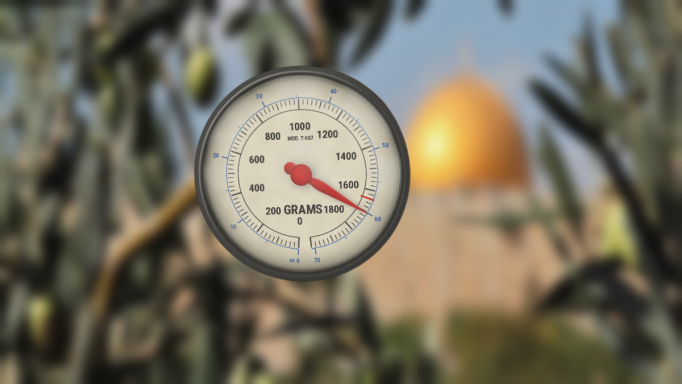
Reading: 1700 g
